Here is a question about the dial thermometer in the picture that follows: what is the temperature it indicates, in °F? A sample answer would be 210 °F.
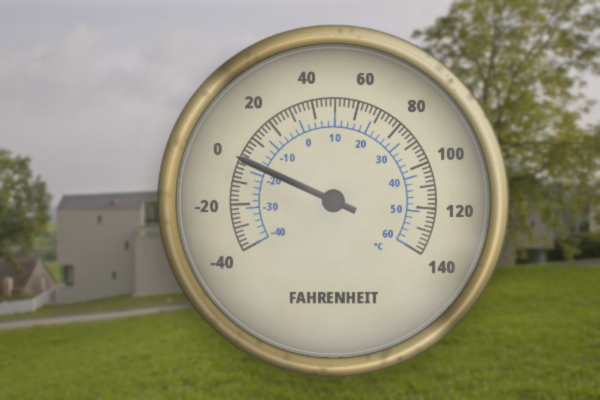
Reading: 0 °F
